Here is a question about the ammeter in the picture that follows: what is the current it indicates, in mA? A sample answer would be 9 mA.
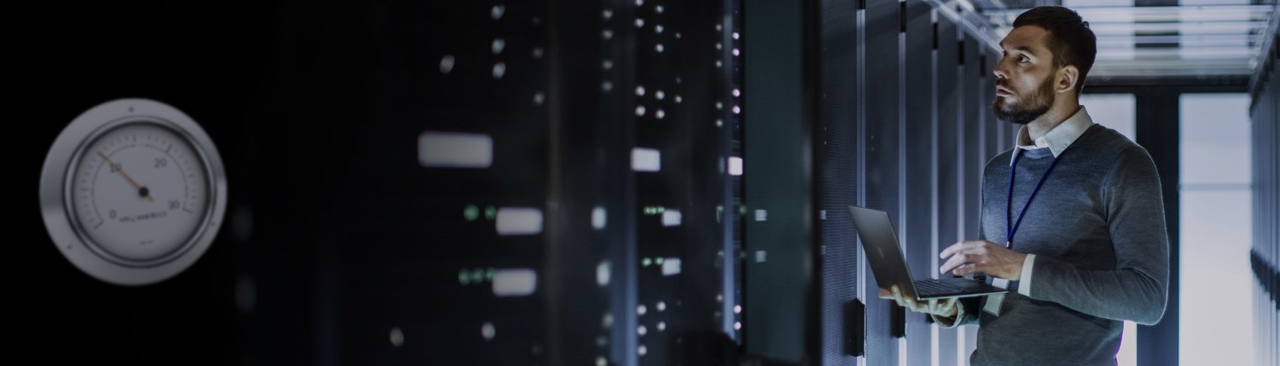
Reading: 10 mA
